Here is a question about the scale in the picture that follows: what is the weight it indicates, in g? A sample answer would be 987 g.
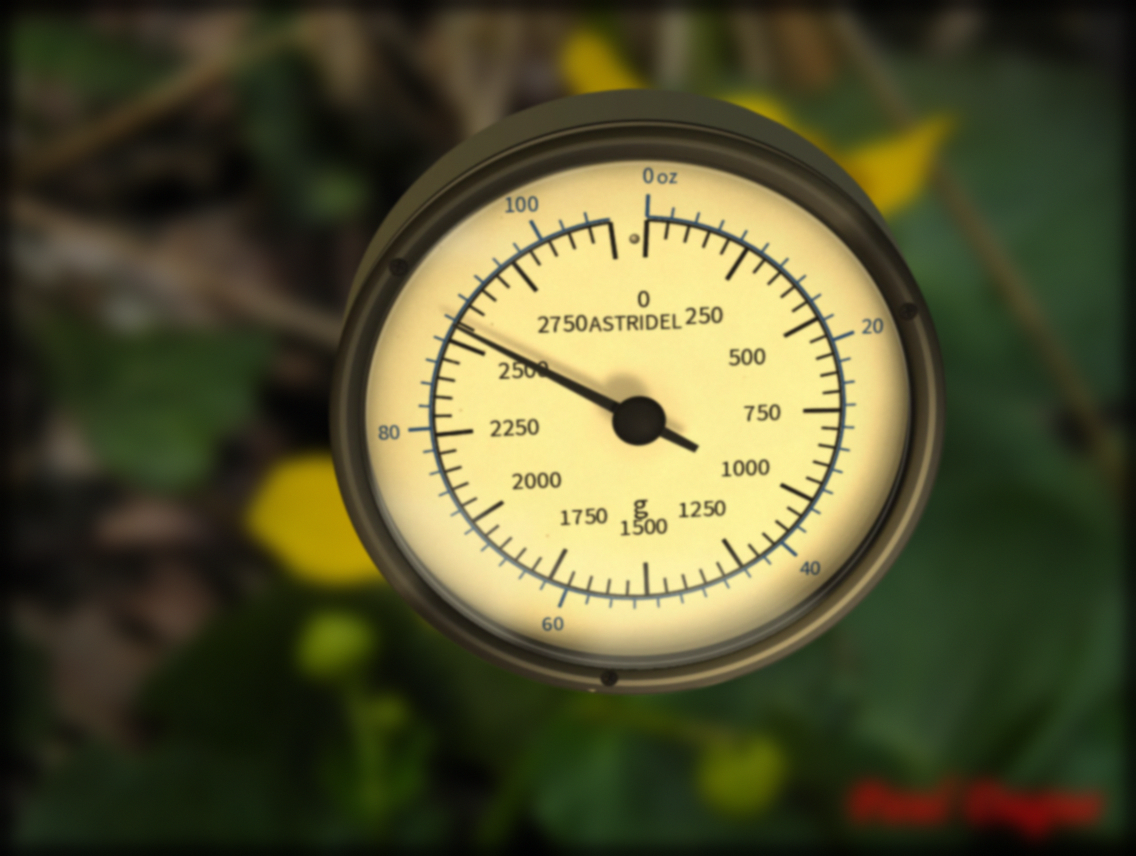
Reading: 2550 g
